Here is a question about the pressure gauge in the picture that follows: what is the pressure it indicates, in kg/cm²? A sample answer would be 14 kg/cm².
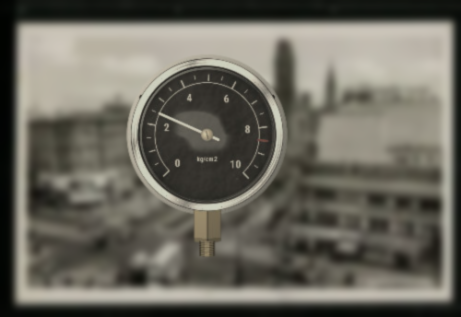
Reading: 2.5 kg/cm²
